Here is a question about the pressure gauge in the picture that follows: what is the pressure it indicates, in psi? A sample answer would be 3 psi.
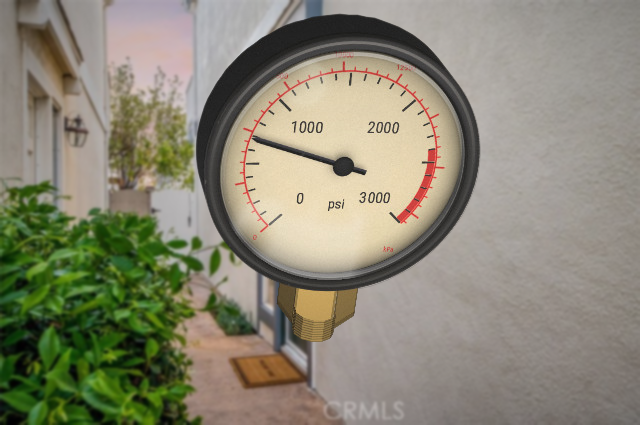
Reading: 700 psi
